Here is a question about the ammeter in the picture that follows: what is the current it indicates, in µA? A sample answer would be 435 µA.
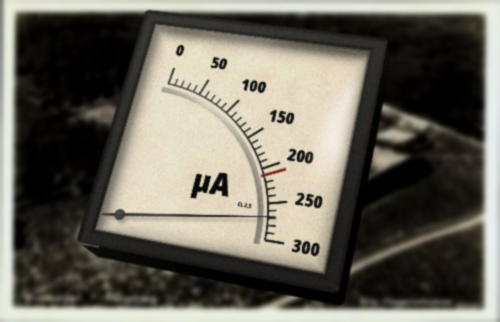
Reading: 270 µA
